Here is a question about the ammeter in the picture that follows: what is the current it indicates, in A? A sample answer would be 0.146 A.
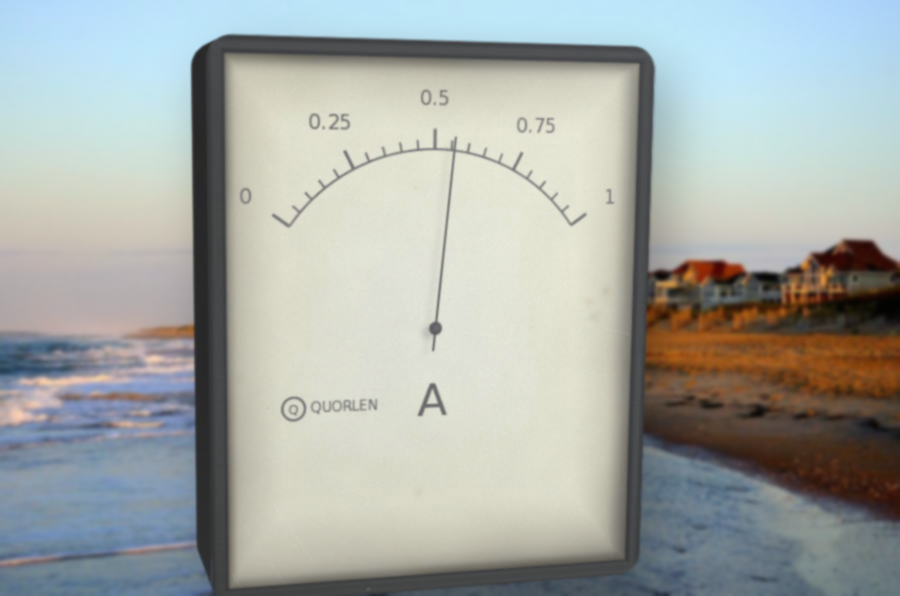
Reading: 0.55 A
